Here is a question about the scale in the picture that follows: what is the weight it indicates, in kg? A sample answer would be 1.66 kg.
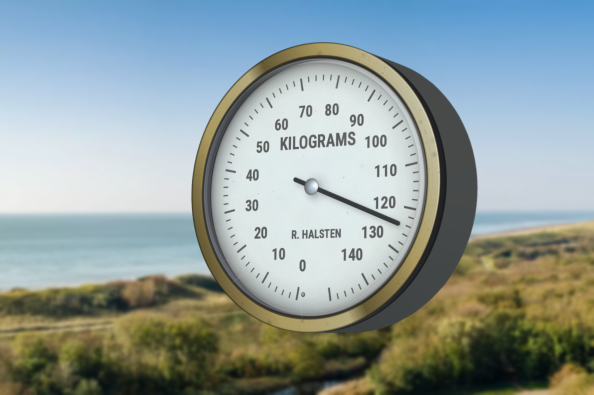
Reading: 124 kg
